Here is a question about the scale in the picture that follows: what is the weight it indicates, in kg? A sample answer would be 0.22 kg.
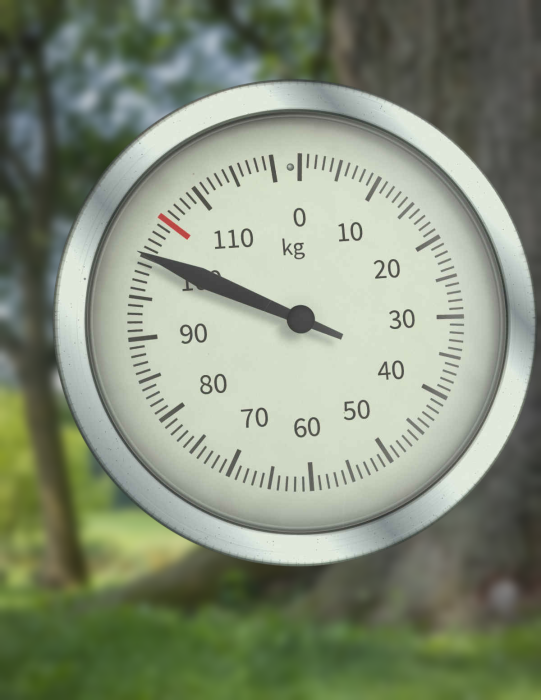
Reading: 100 kg
